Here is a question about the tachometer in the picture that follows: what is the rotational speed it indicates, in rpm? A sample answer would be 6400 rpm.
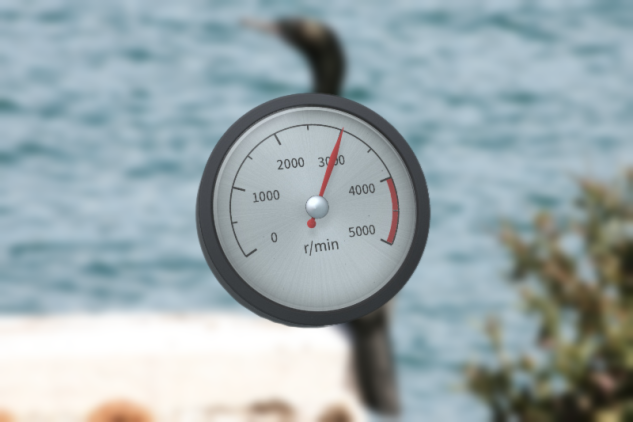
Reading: 3000 rpm
